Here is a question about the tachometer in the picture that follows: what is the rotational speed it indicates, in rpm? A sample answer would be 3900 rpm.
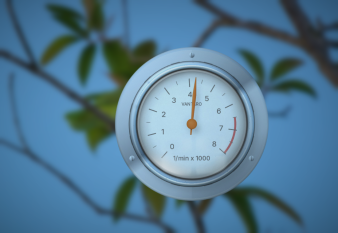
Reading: 4250 rpm
